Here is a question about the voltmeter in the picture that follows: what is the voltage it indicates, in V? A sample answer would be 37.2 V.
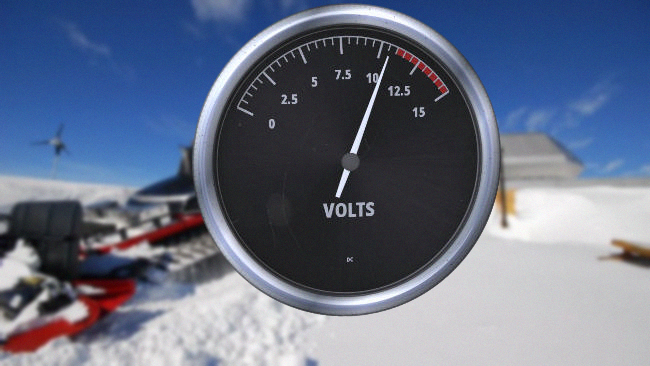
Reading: 10.5 V
